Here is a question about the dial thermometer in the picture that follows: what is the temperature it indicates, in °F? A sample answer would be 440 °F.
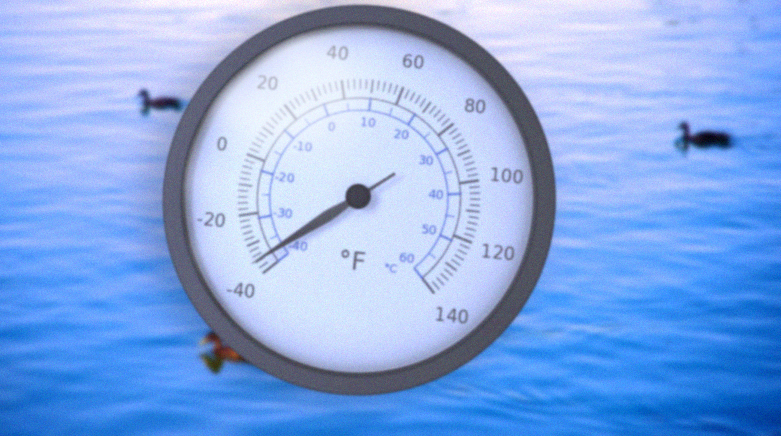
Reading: -36 °F
